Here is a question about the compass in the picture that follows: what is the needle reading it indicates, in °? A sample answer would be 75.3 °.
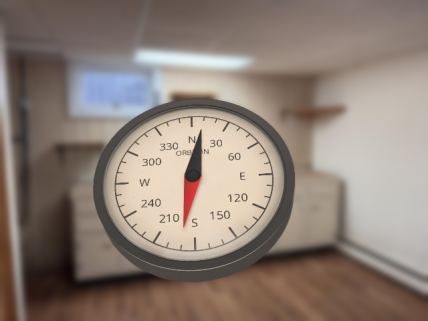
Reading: 190 °
